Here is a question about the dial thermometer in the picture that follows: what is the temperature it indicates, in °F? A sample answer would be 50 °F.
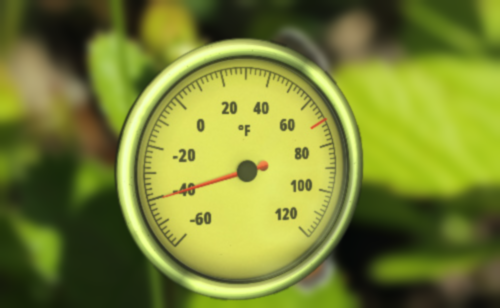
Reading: -40 °F
